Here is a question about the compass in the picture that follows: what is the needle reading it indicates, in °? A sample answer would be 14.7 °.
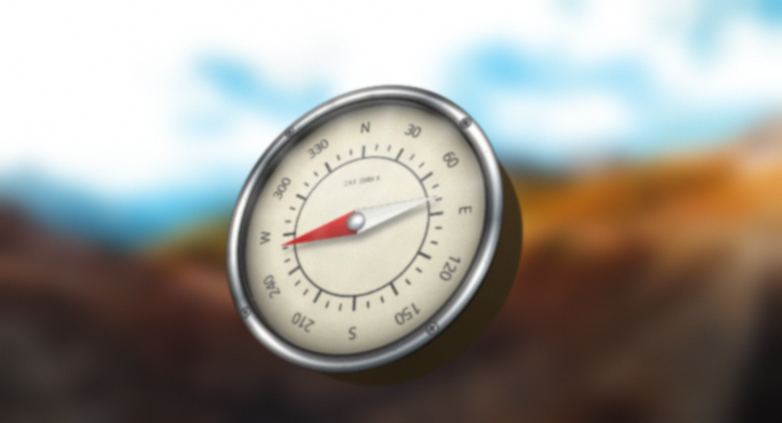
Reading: 260 °
